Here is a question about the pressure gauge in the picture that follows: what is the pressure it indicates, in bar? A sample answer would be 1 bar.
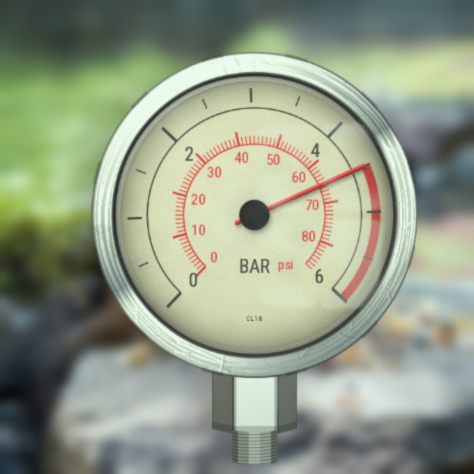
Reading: 4.5 bar
